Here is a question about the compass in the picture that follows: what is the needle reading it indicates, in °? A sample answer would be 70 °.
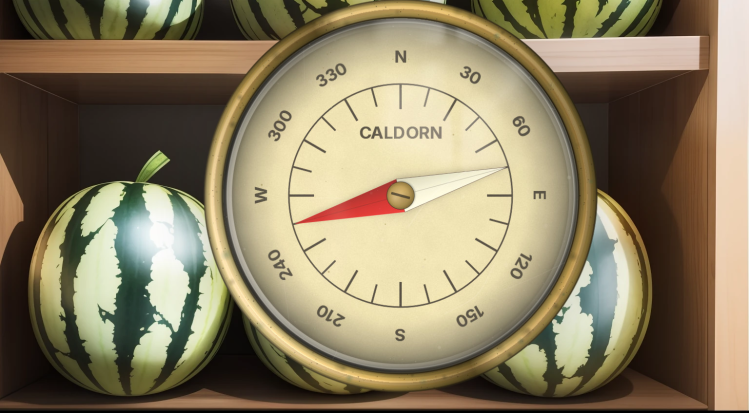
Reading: 255 °
